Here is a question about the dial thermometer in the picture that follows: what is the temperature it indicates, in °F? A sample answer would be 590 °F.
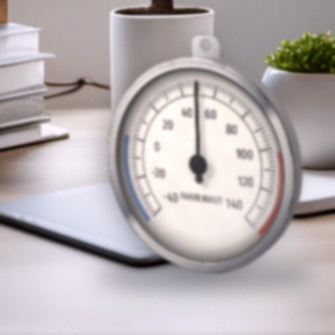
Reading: 50 °F
